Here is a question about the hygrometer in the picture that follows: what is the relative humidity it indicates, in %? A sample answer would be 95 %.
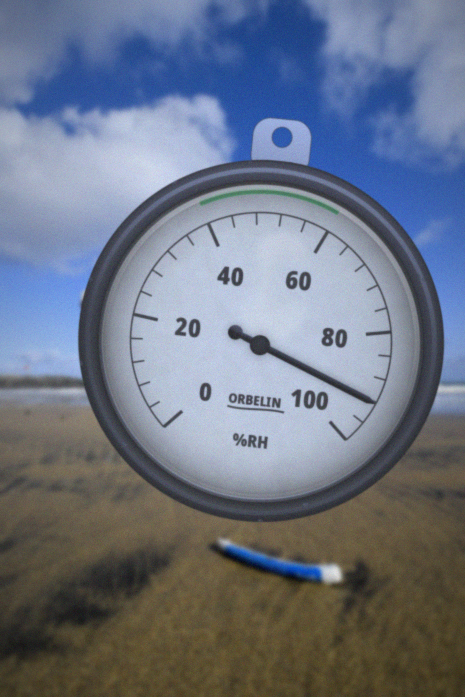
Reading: 92 %
